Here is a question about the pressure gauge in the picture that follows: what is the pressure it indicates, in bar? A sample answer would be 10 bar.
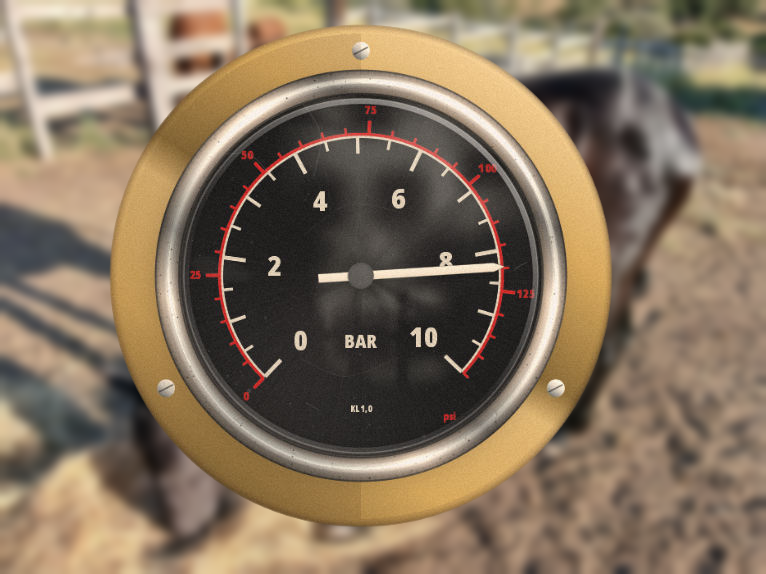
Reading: 8.25 bar
